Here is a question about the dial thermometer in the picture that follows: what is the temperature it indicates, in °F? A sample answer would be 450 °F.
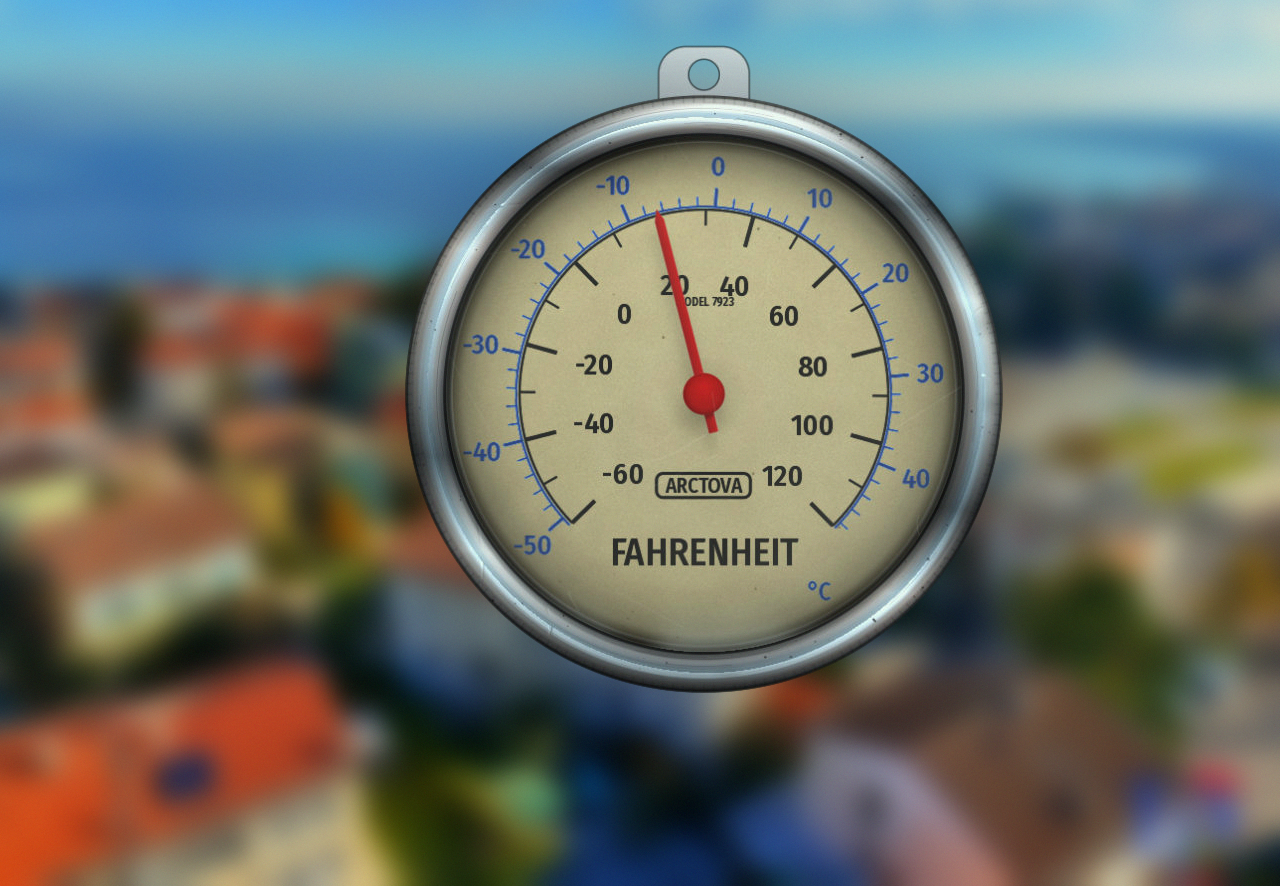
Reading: 20 °F
